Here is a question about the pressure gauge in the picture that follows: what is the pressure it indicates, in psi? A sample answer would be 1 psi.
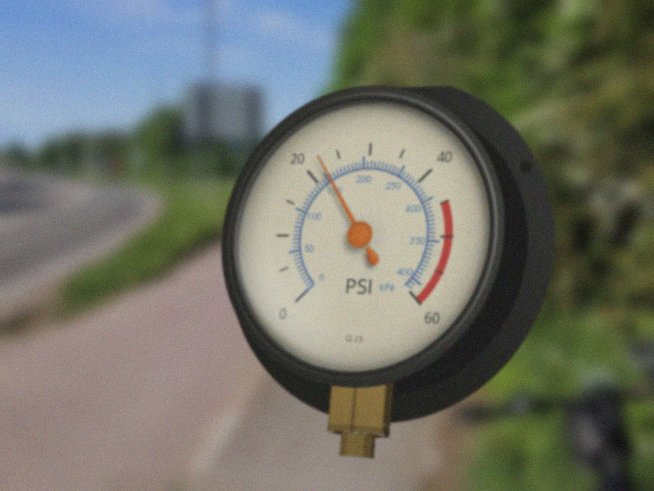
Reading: 22.5 psi
